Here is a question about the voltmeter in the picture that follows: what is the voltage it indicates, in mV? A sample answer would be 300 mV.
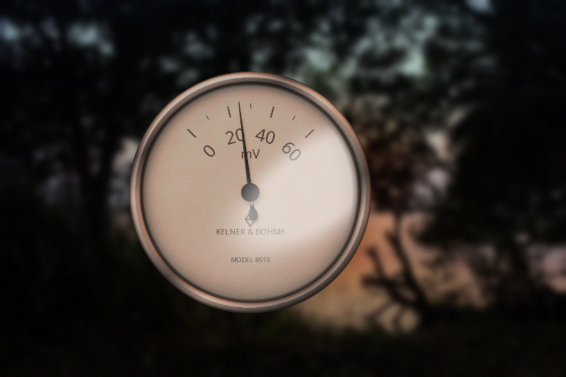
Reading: 25 mV
